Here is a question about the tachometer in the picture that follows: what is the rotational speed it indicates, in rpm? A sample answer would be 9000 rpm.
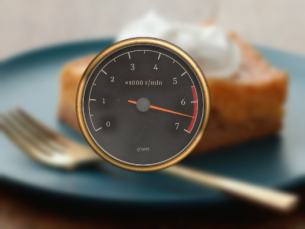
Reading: 6500 rpm
